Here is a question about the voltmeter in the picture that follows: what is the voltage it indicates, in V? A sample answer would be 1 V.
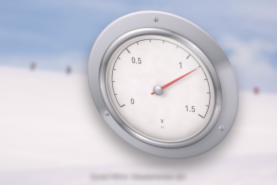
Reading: 1.1 V
